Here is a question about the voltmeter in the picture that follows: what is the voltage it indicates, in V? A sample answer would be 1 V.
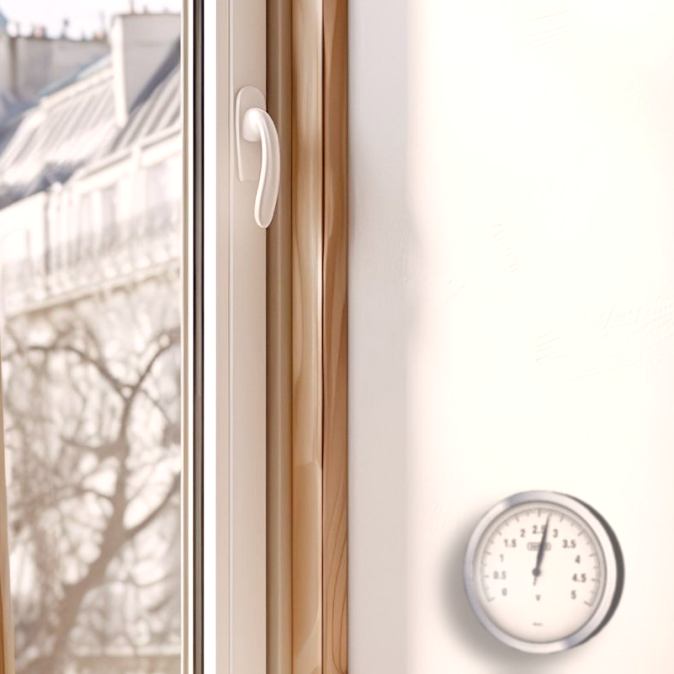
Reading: 2.75 V
